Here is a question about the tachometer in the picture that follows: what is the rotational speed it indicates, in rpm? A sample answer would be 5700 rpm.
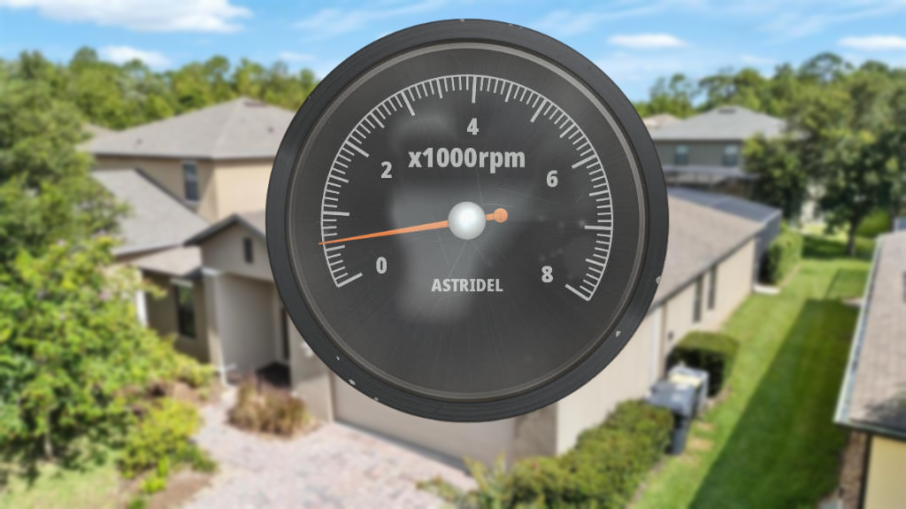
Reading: 600 rpm
